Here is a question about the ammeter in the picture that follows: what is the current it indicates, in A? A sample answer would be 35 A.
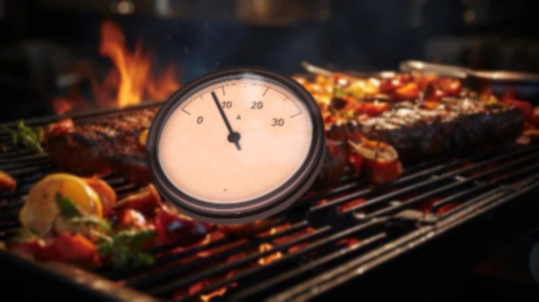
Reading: 7.5 A
